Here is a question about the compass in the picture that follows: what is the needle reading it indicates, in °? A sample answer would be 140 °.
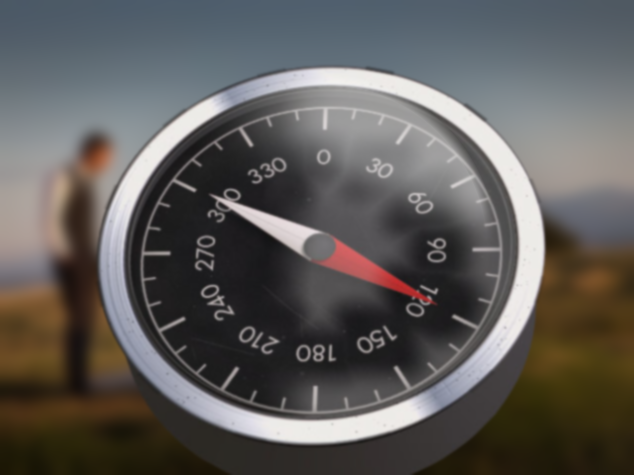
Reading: 120 °
